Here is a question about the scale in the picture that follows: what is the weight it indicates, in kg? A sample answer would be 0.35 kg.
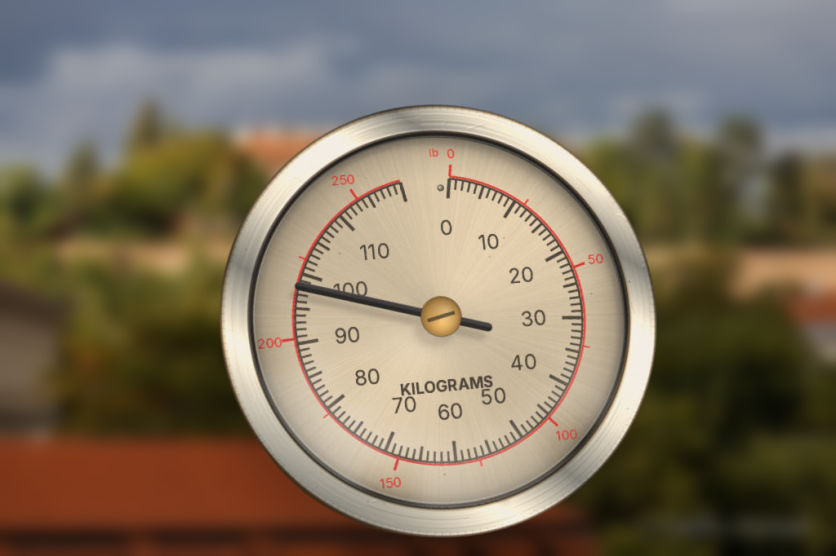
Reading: 98 kg
